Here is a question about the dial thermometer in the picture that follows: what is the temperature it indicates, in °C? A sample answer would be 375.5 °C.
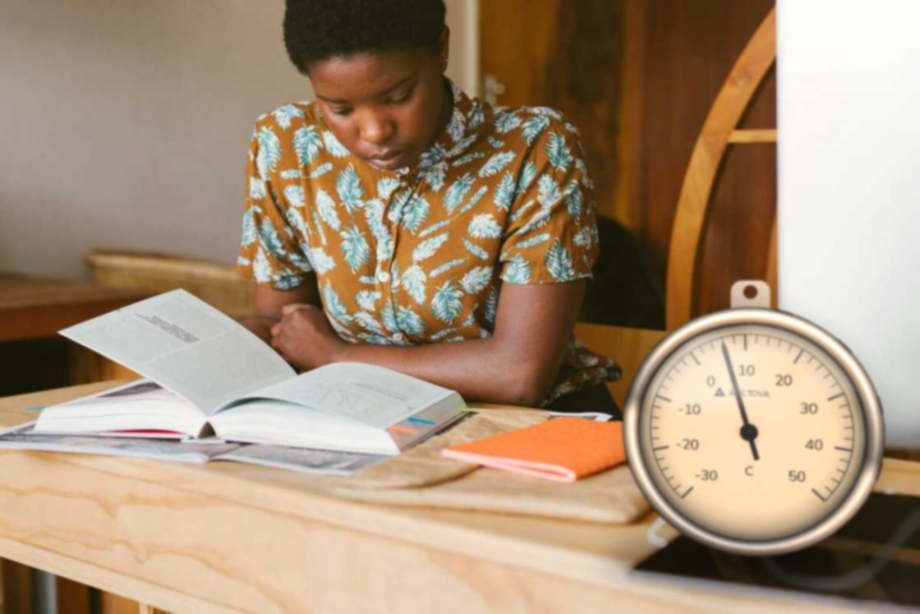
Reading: 6 °C
